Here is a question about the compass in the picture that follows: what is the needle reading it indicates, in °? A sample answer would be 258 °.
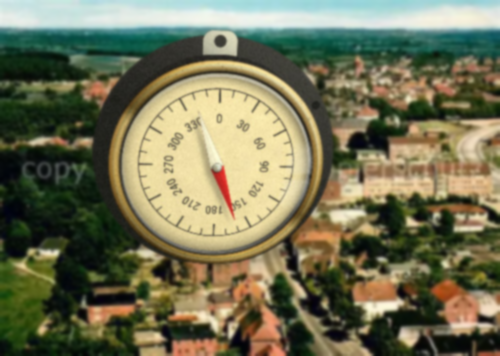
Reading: 160 °
